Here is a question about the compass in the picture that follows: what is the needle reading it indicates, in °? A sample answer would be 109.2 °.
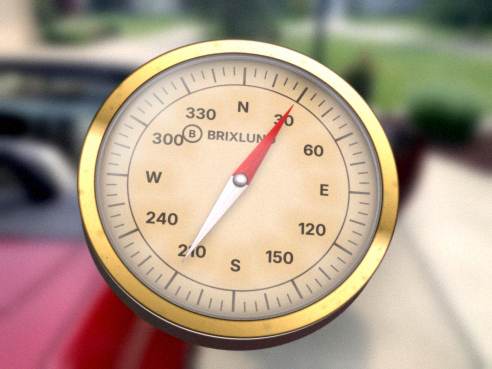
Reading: 30 °
